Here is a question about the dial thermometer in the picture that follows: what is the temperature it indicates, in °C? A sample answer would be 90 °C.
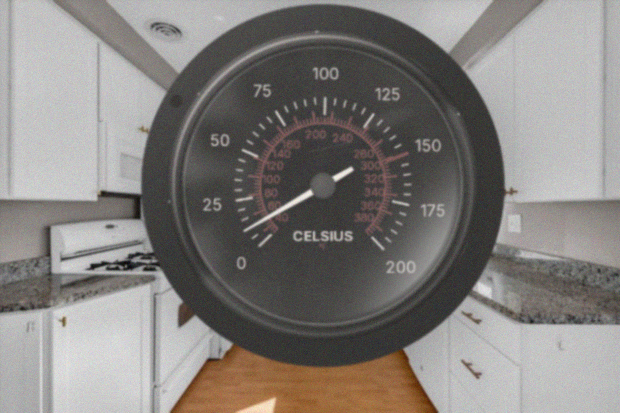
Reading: 10 °C
